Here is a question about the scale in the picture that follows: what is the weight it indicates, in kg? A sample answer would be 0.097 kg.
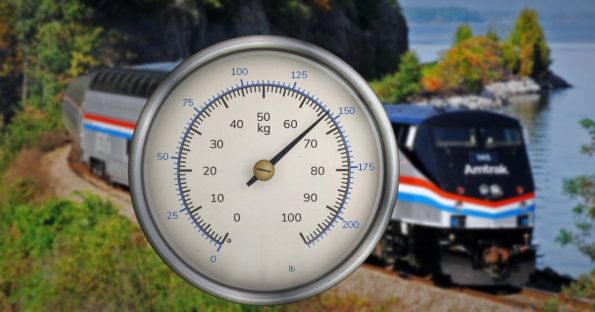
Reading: 66 kg
